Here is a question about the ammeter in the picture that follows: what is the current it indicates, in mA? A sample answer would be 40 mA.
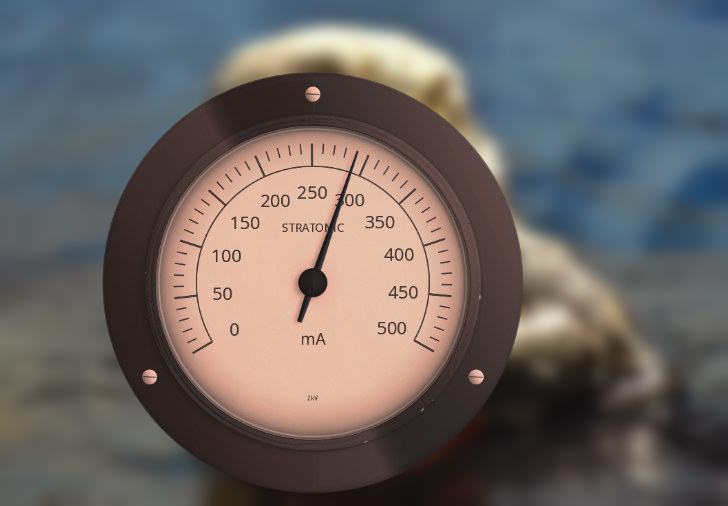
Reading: 290 mA
